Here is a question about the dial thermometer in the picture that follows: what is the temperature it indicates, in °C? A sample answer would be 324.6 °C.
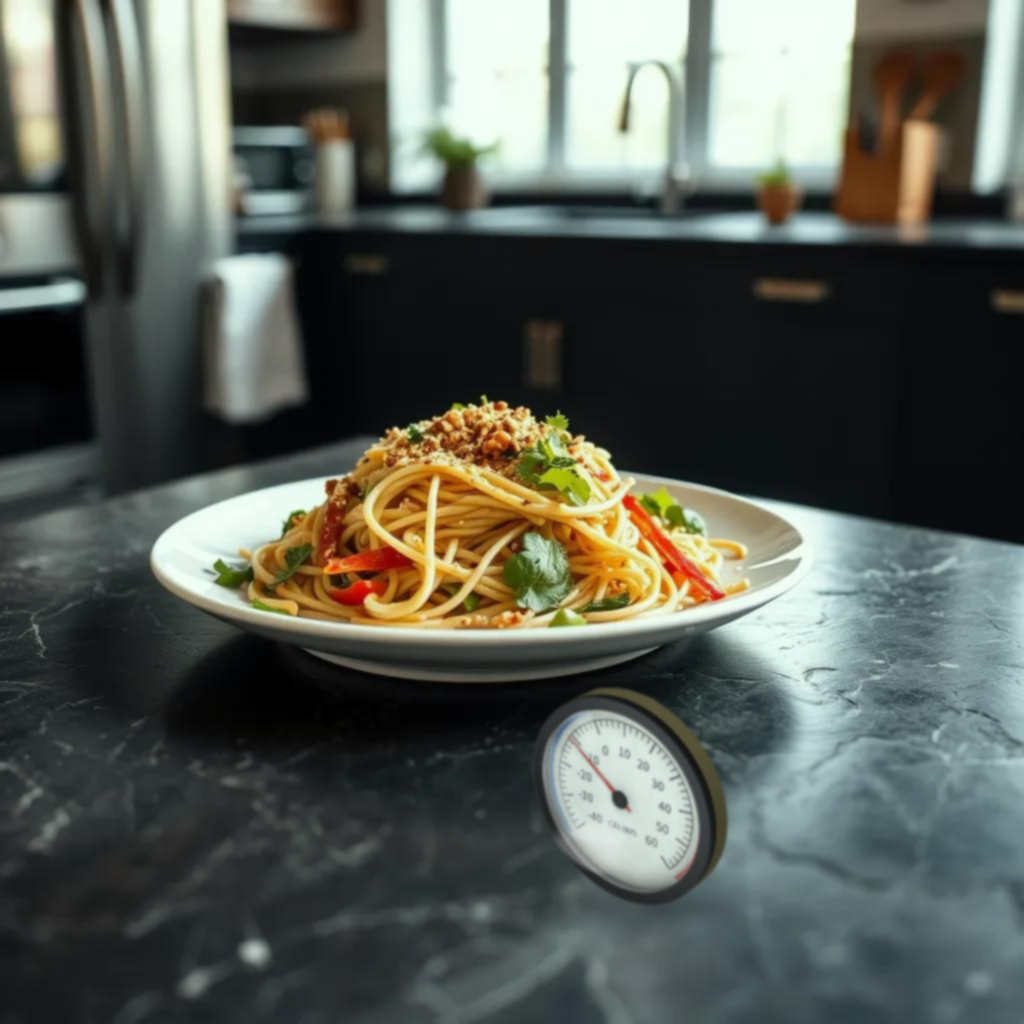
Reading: -10 °C
